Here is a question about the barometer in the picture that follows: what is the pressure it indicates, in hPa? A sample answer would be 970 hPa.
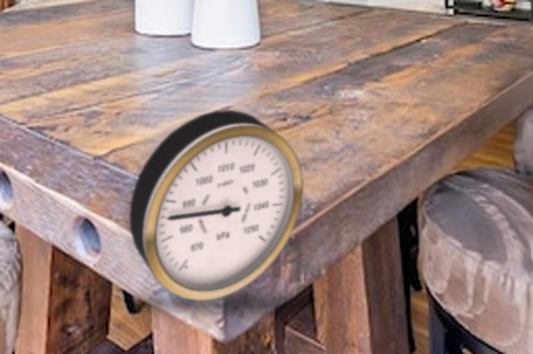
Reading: 986 hPa
